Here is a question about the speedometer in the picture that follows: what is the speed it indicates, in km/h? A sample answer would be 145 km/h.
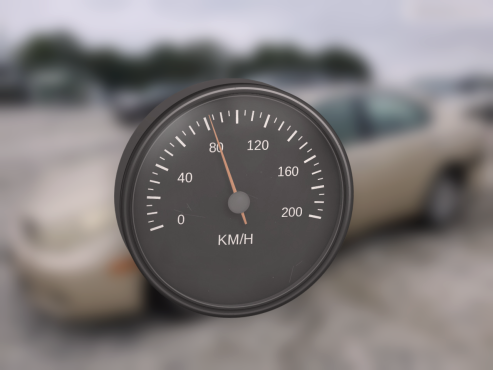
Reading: 82.5 km/h
